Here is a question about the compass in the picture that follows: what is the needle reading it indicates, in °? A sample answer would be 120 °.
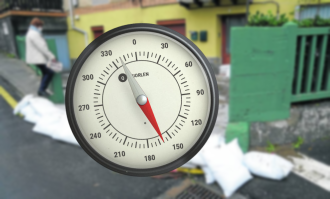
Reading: 160 °
